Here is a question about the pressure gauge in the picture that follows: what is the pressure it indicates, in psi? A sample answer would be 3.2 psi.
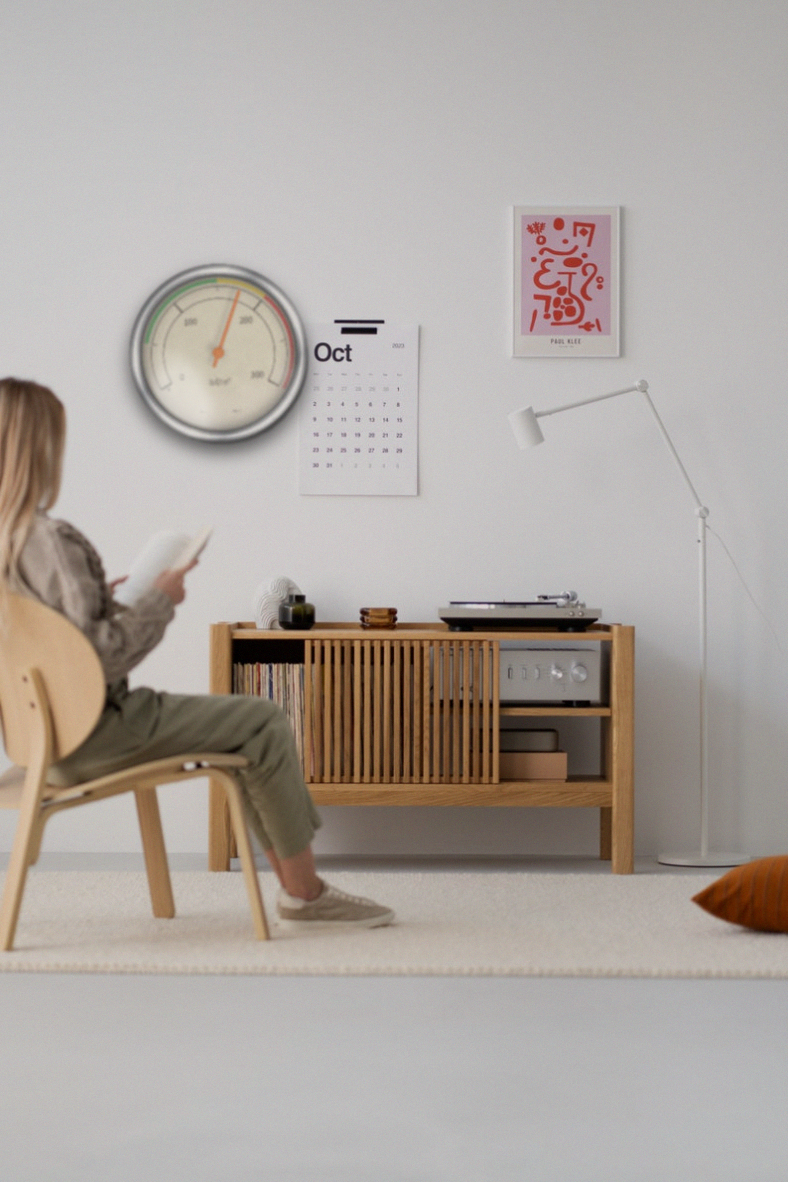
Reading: 175 psi
